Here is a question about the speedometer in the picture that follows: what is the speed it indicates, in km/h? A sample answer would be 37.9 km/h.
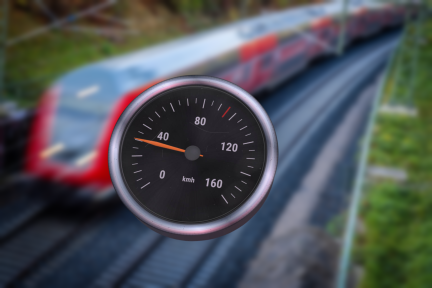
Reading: 30 km/h
